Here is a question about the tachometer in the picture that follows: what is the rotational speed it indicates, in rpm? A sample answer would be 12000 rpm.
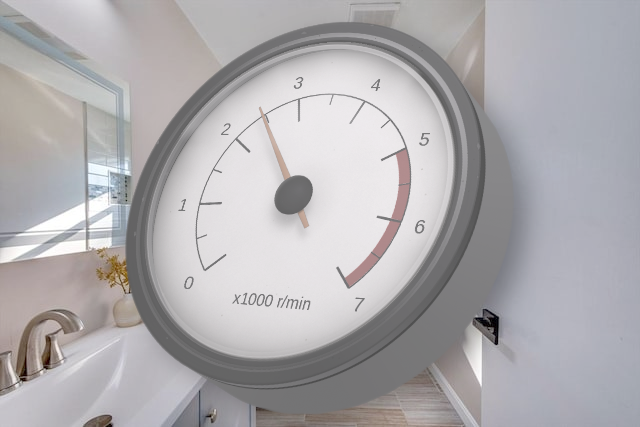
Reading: 2500 rpm
